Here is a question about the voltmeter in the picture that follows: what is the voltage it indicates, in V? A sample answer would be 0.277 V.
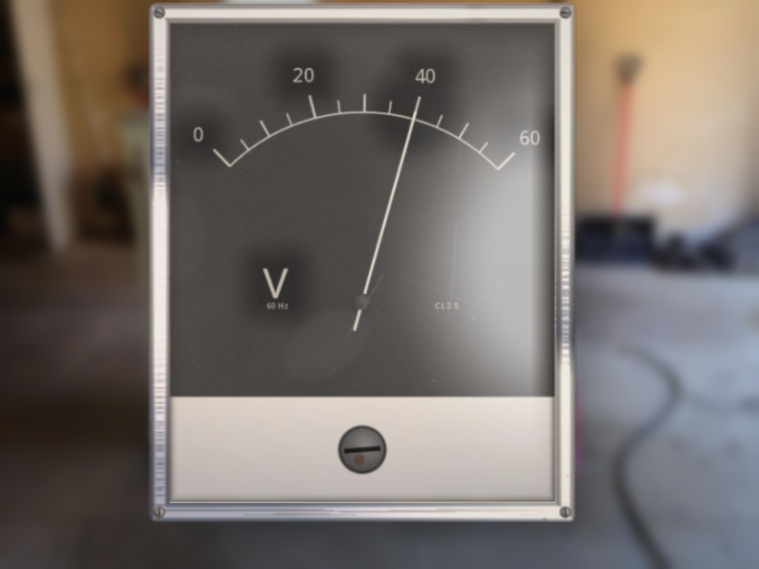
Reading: 40 V
